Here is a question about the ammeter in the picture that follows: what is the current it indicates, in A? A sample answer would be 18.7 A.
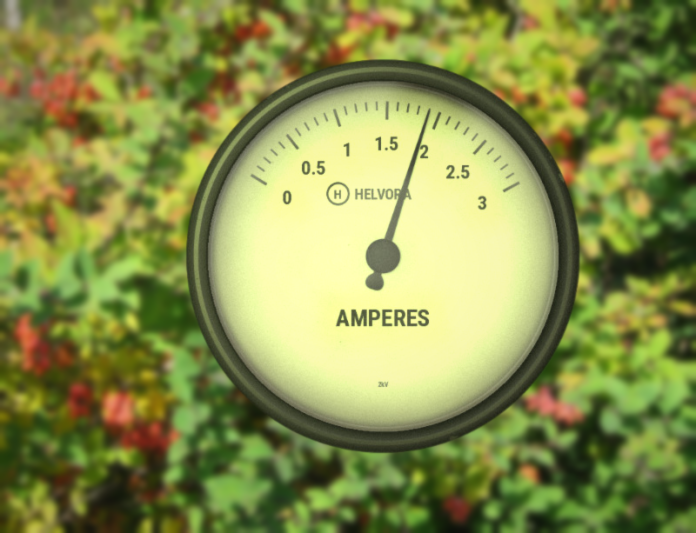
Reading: 1.9 A
